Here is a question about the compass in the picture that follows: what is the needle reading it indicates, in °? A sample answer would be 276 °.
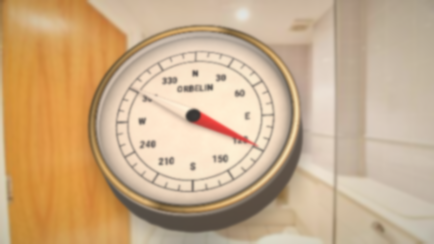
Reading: 120 °
